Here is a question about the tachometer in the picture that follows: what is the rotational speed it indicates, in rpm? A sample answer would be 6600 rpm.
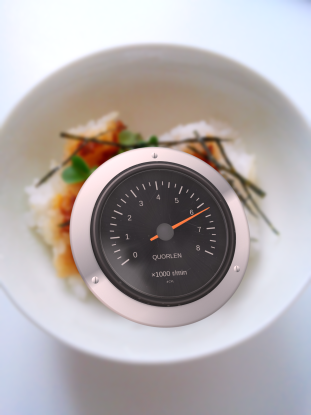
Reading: 6250 rpm
